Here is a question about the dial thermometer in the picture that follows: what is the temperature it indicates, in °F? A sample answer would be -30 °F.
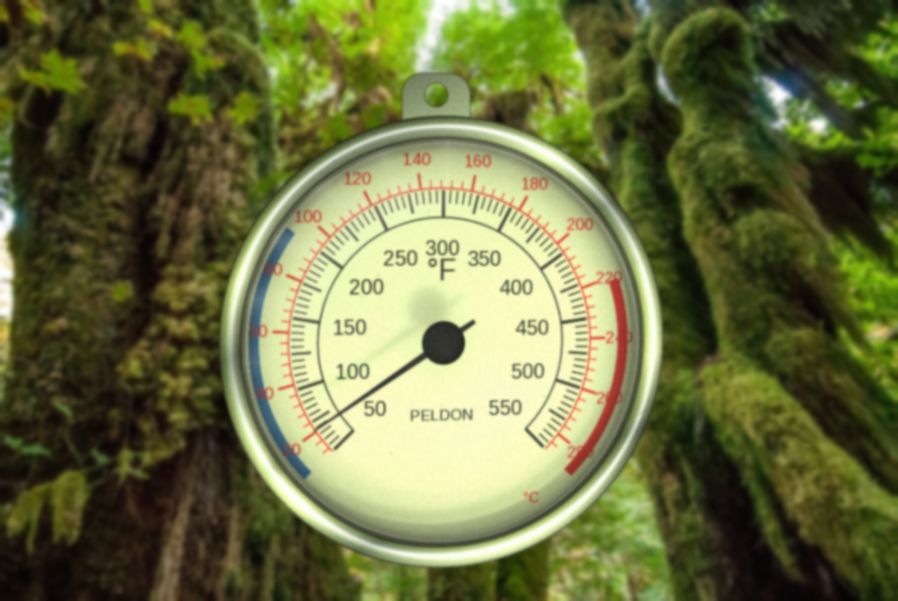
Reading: 70 °F
